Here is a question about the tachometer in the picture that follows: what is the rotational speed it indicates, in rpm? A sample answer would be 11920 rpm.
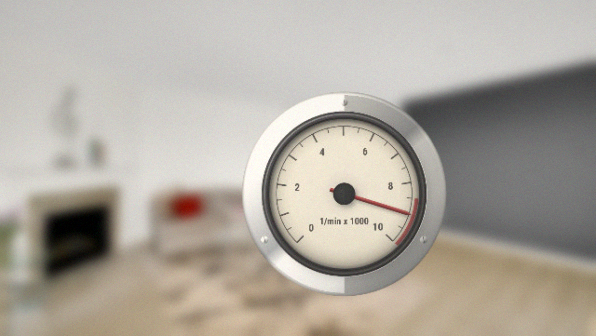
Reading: 9000 rpm
